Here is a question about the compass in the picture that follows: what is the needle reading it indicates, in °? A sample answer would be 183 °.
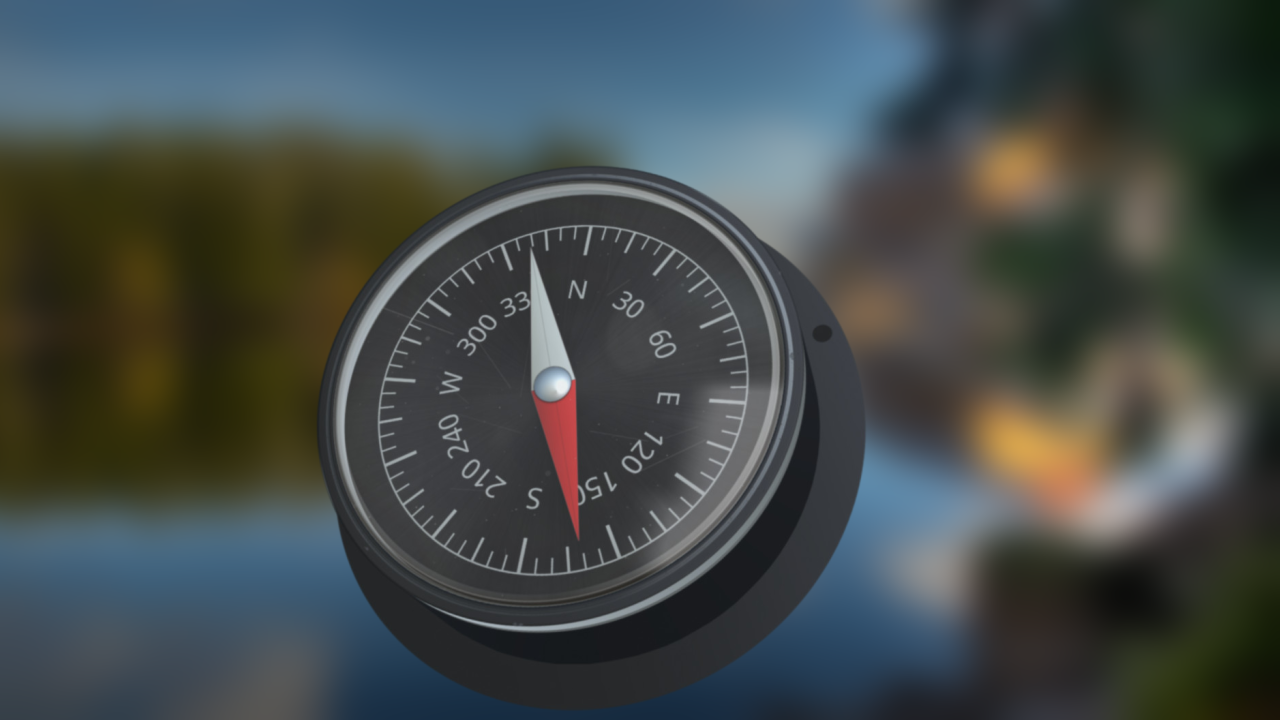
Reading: 160 °
